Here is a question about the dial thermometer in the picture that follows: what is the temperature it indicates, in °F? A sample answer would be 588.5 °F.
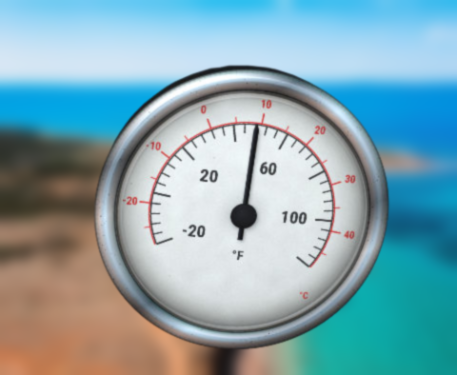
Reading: 48 °F
